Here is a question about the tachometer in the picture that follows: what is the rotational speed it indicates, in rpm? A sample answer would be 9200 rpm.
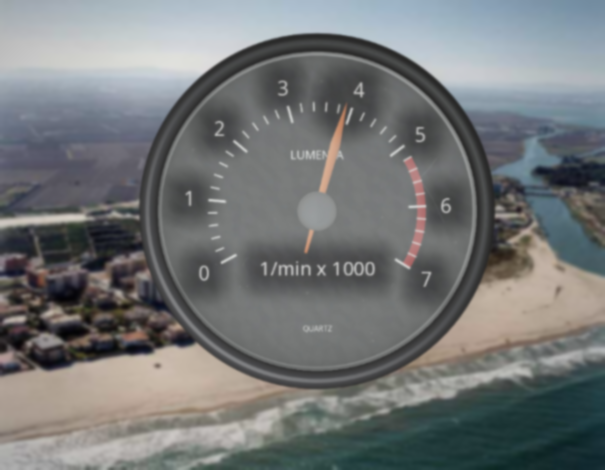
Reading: 3900 rpm
